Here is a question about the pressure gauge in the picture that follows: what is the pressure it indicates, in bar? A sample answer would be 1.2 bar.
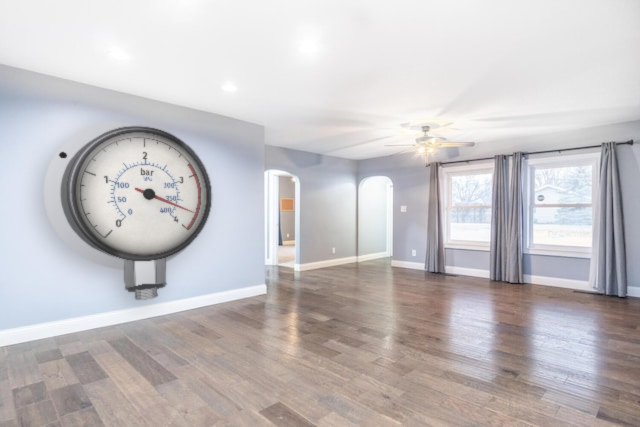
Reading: 3.7 bar
